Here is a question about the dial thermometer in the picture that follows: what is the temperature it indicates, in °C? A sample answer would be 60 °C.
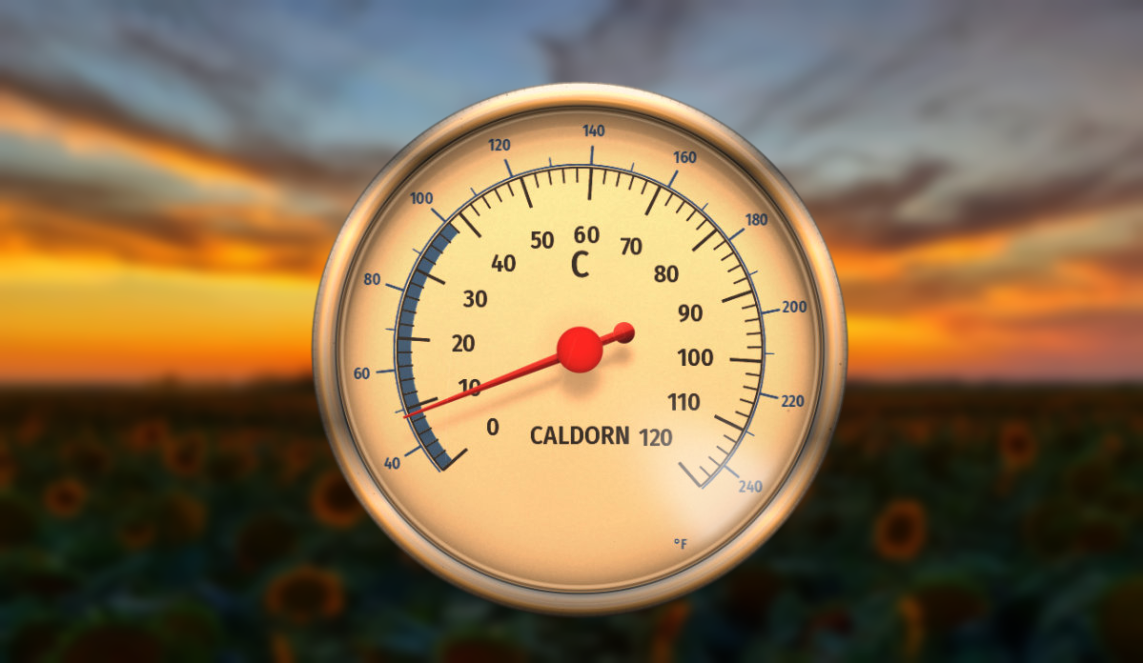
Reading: 9 °C
